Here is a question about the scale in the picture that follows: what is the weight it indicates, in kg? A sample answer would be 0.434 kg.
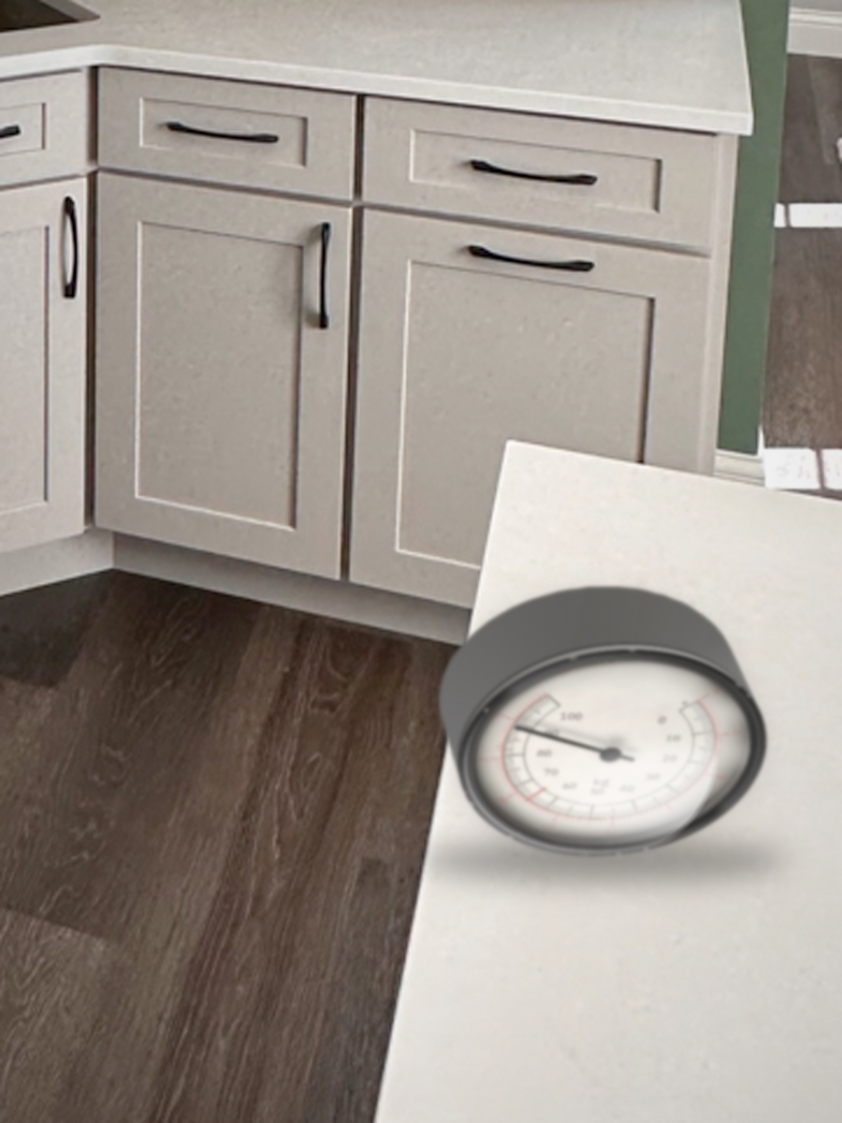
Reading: 90 kg
